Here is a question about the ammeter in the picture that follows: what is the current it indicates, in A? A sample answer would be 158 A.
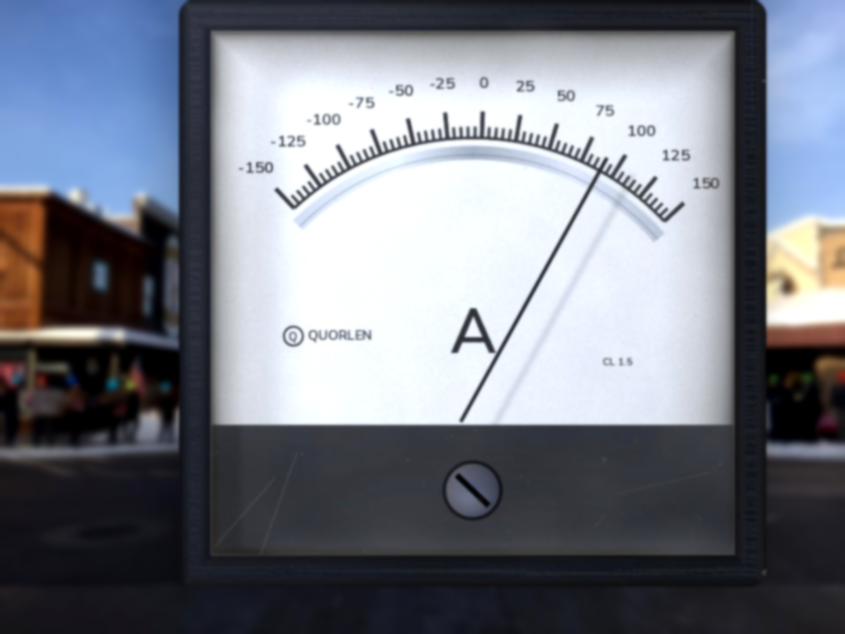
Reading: 90 A
